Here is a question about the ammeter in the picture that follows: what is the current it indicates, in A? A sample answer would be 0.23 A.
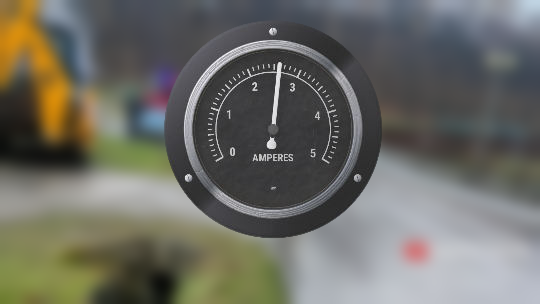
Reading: 2.6 A
